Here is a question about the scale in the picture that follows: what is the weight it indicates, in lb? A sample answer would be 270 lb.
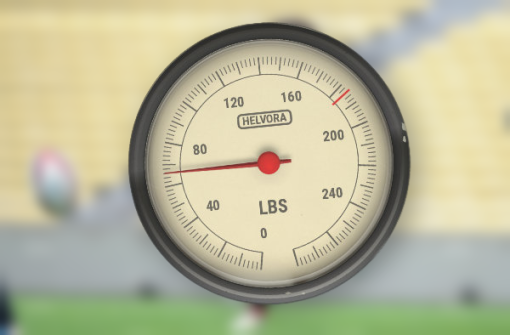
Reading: 66 lb
